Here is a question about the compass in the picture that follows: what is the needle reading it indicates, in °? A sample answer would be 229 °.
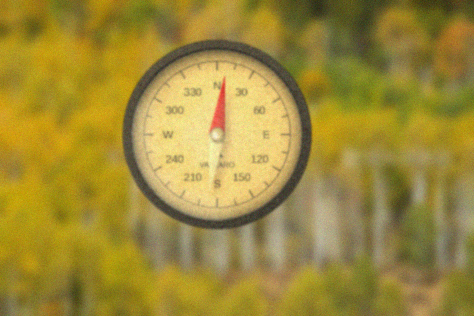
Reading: 7.5 °
